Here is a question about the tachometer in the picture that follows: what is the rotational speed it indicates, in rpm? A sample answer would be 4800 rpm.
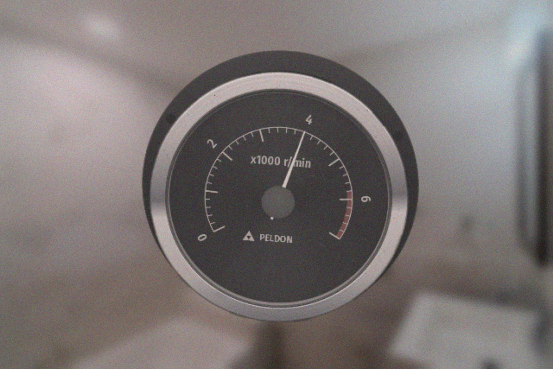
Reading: 4000 rpm
